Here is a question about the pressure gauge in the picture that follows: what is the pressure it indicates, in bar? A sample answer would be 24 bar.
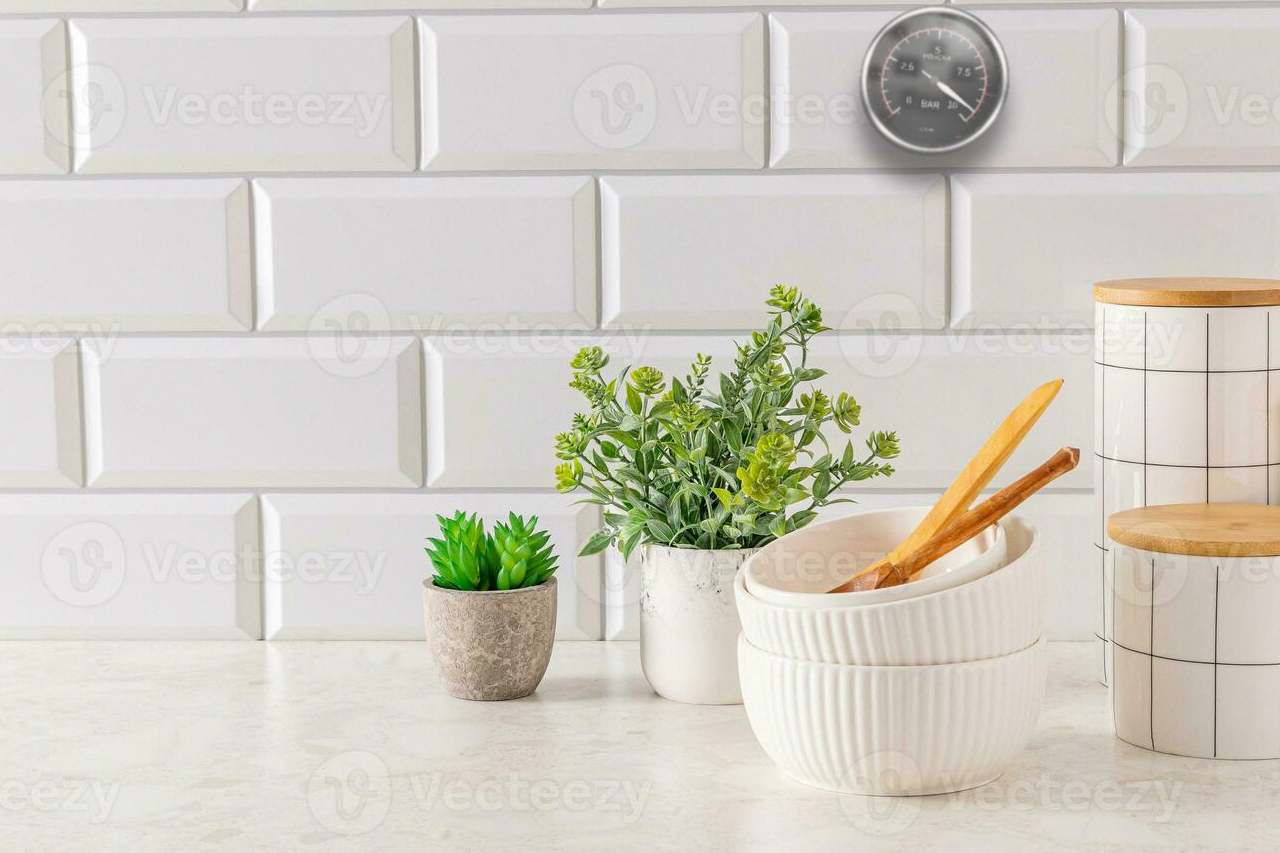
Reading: 9.5 bar
